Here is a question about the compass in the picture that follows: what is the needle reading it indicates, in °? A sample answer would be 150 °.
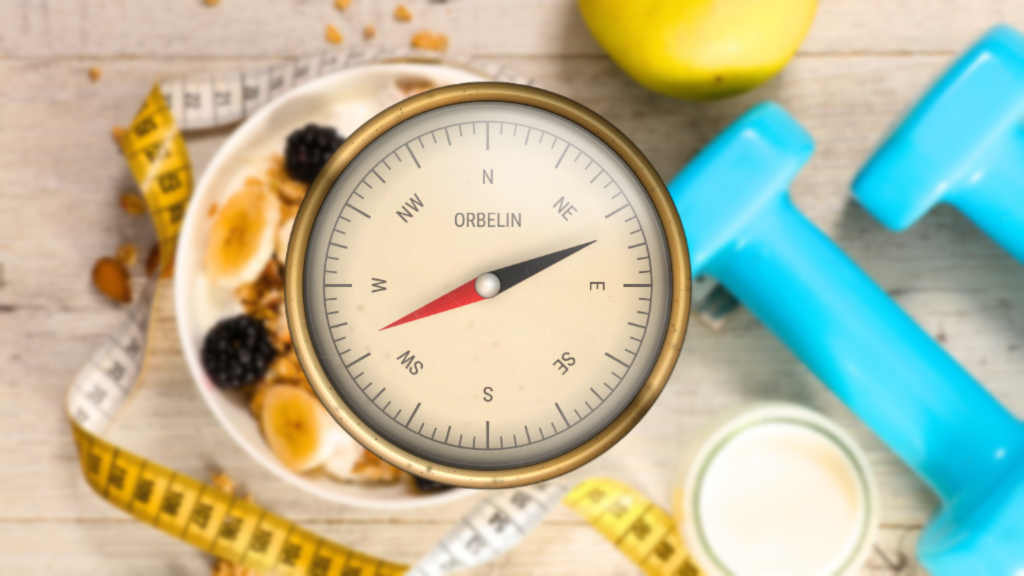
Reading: 247.5 °
